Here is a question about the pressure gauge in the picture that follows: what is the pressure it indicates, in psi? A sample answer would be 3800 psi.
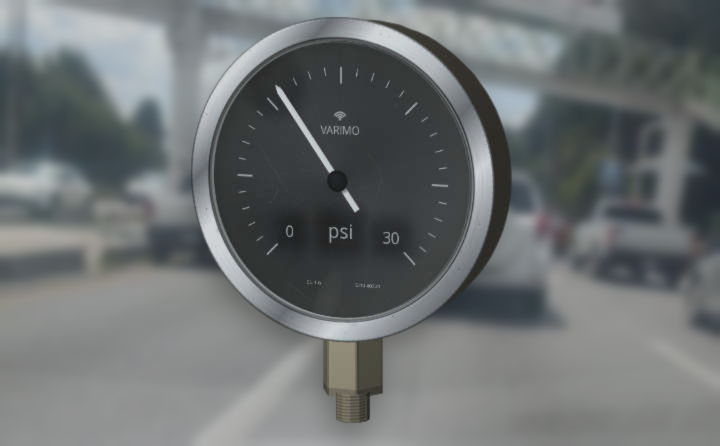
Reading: 11 psi
